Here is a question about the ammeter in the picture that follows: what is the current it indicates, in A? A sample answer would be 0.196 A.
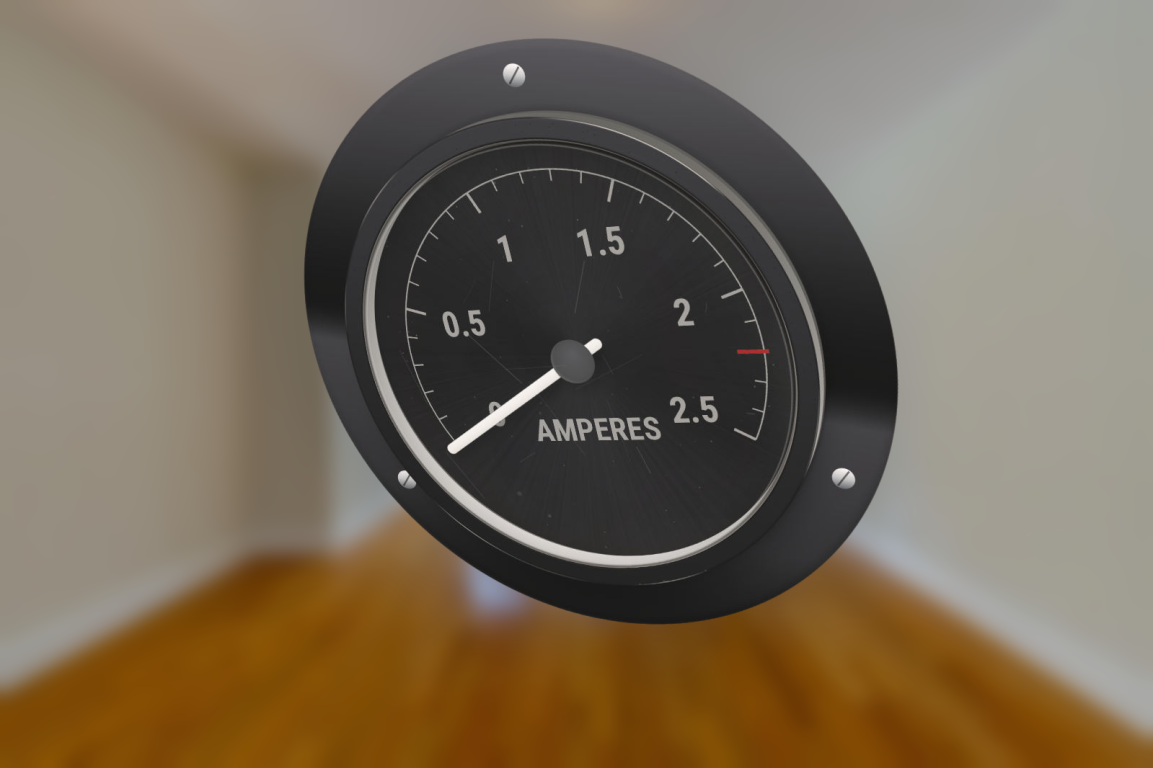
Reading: 0 A
